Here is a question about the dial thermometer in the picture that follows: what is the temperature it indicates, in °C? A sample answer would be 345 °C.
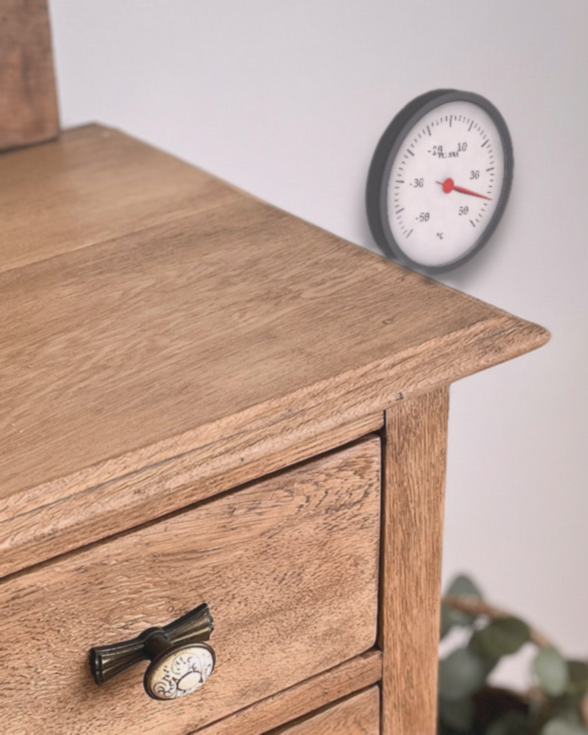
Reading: 40 °C
